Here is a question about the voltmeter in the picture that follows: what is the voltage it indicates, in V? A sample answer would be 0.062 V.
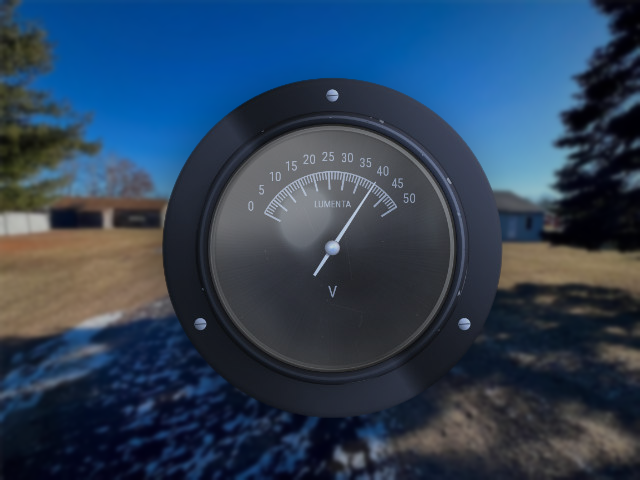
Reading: 40 V
